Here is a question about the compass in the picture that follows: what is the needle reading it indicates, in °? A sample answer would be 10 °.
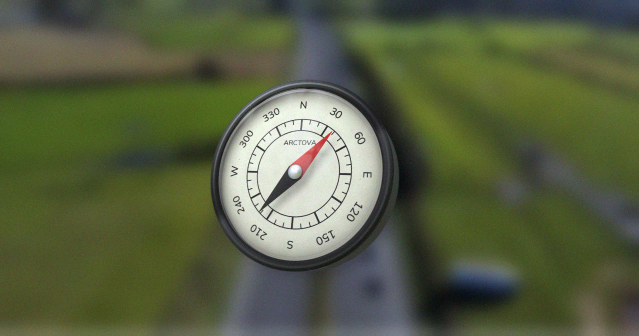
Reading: 40 °
